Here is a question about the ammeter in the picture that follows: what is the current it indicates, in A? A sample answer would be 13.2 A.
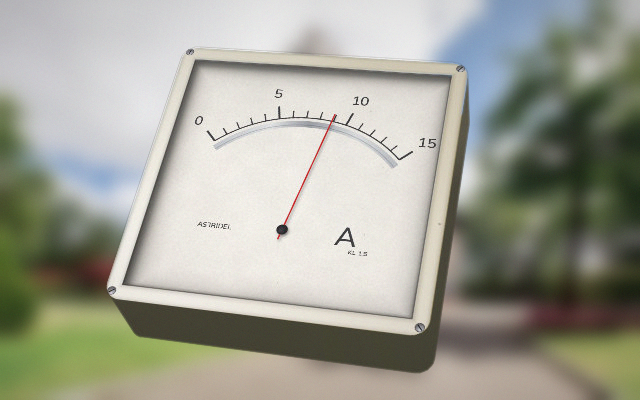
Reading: 9 A
